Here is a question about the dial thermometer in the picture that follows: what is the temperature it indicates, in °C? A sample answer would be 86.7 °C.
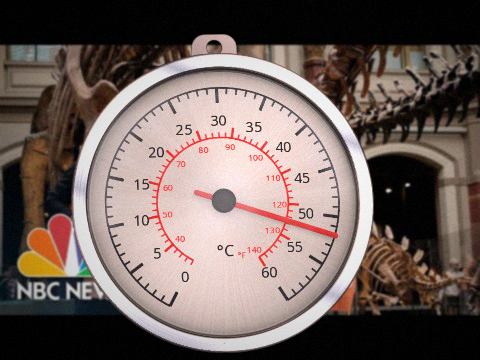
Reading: 52 °C
